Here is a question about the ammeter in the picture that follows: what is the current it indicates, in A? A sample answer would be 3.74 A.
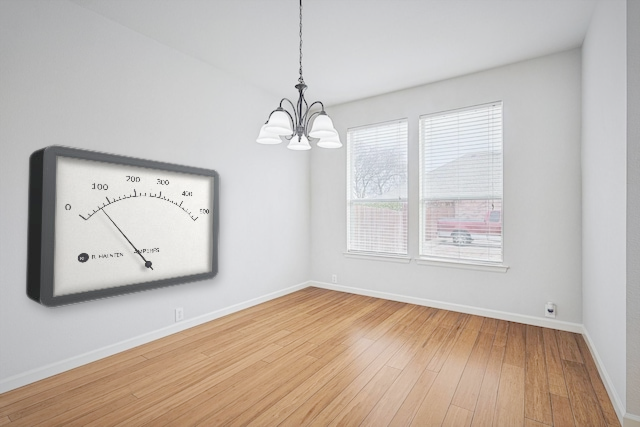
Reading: 60 A
